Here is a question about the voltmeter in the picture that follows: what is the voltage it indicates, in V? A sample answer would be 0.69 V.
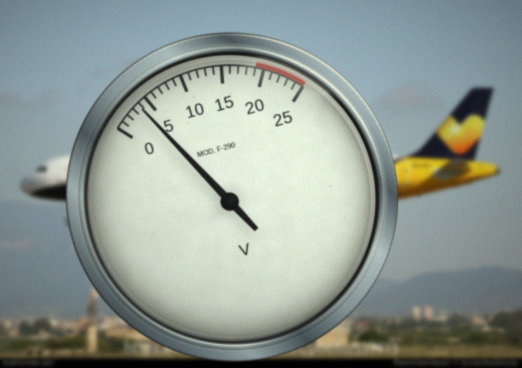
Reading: 4 V
